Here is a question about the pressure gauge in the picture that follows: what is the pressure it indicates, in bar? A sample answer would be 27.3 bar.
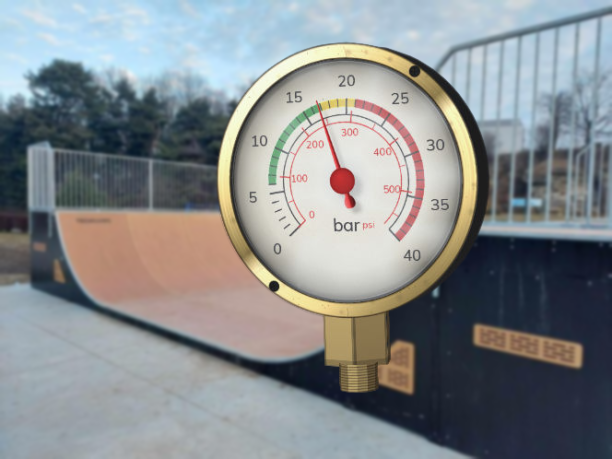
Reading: 17 bar
